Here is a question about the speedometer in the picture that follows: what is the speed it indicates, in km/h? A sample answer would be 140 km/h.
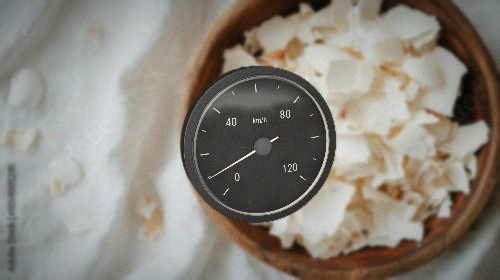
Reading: 10 km/h
